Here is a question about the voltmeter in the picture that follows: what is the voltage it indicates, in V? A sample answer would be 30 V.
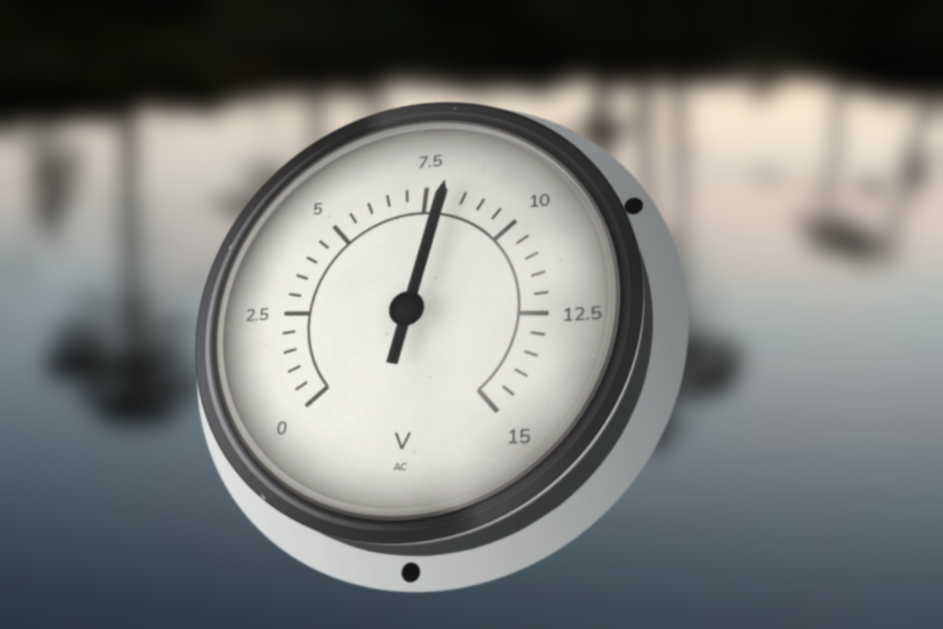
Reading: 8 V
